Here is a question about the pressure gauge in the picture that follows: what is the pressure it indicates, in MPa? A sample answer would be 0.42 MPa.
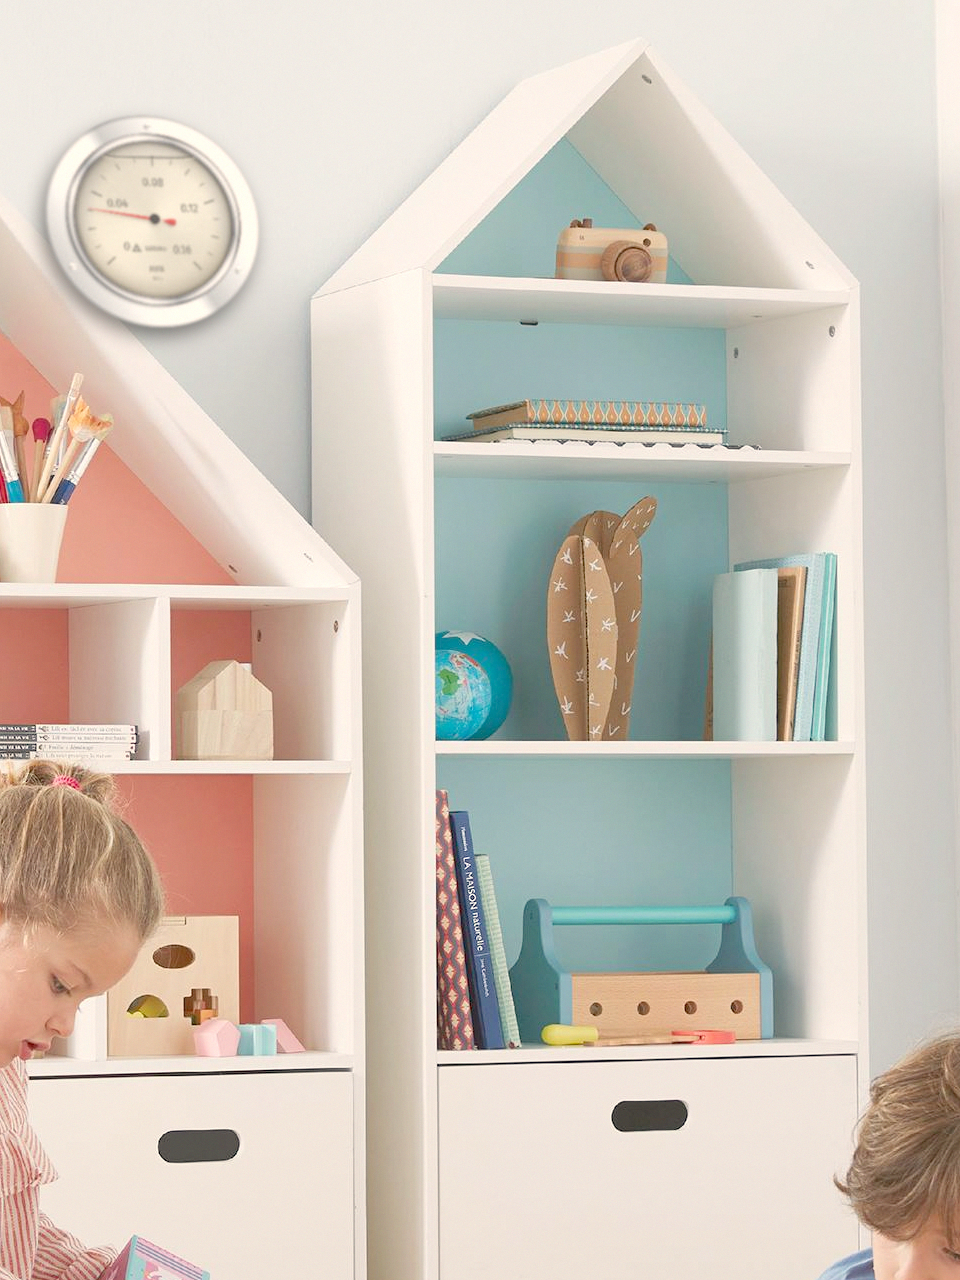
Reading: 0.03 MPa
